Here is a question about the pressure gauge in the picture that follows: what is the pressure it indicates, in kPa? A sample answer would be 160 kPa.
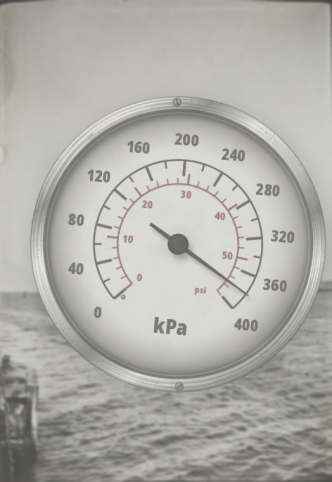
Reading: 380 kPa
